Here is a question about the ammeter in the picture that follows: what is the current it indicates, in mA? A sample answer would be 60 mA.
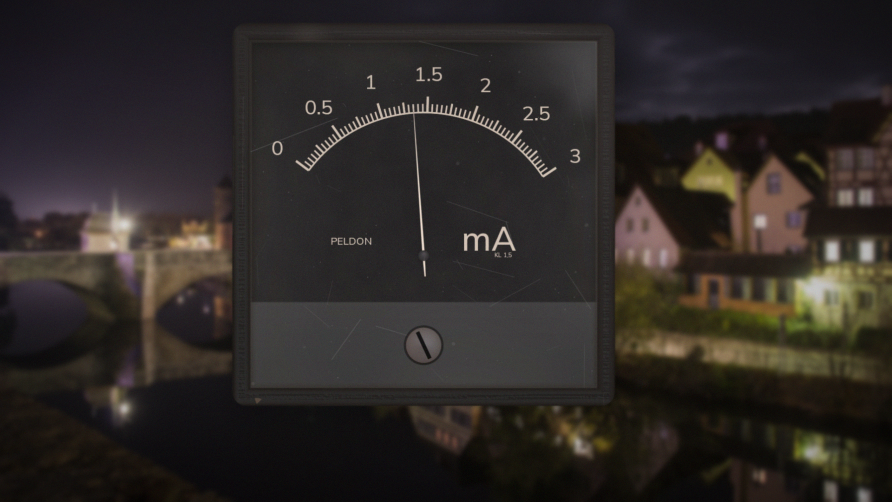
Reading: 1.35 mA
